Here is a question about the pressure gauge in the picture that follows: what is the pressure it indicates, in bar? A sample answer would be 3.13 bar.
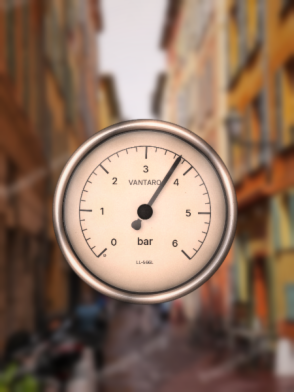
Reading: 3.7 bar
